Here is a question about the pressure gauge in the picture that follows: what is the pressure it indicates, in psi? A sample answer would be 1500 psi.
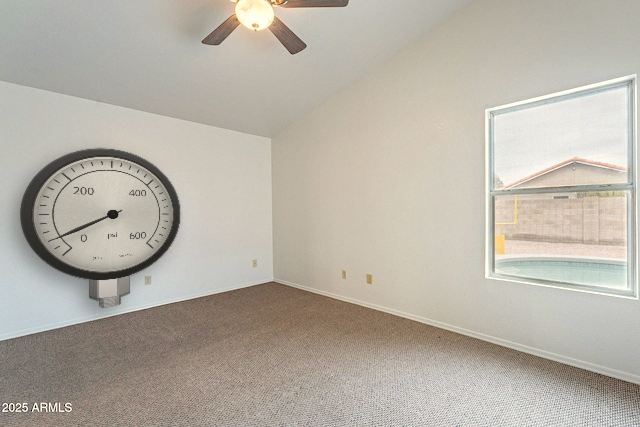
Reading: 40 psi
